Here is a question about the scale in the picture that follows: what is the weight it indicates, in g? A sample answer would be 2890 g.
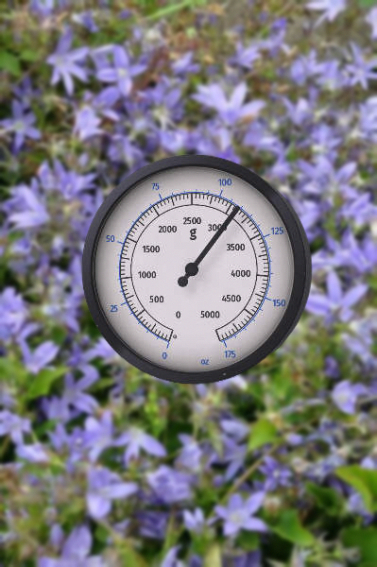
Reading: 3100 g
